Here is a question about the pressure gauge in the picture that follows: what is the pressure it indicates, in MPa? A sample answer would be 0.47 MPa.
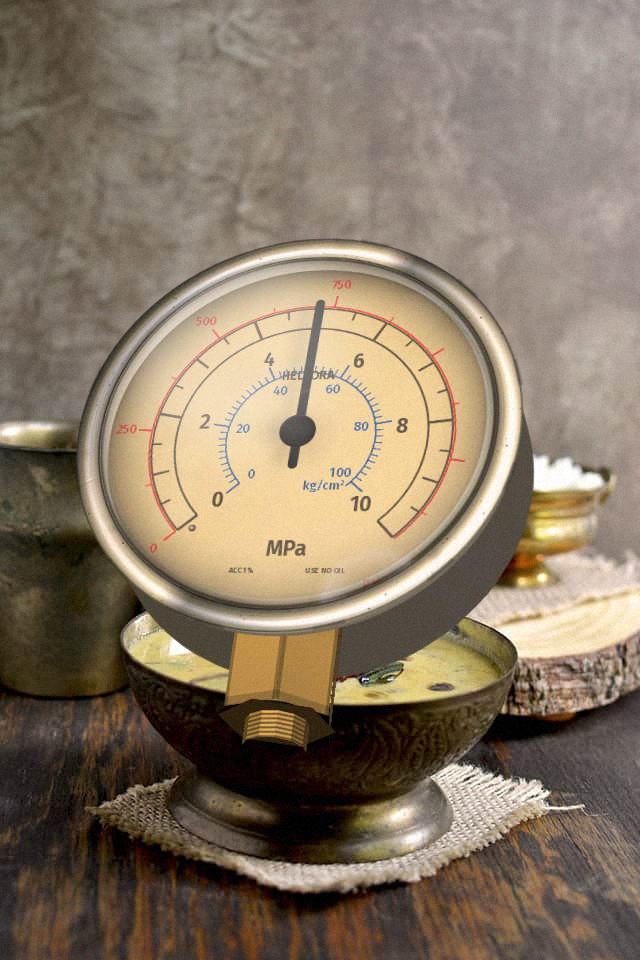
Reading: 5 MPa
